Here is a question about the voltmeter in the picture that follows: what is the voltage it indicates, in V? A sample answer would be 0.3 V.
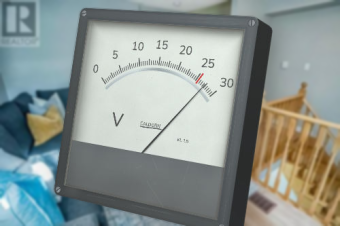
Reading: 27.5 V
